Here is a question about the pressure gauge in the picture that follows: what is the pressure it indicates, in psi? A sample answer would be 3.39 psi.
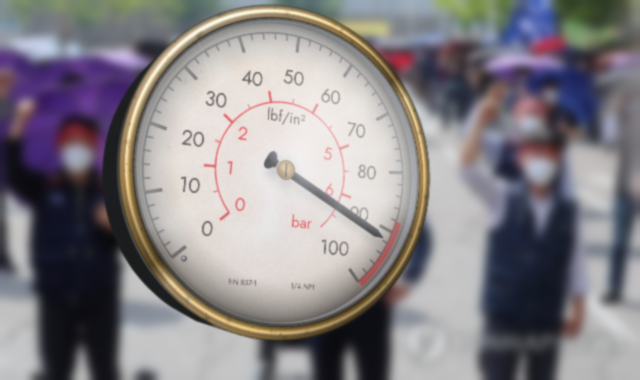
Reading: 92 psi
